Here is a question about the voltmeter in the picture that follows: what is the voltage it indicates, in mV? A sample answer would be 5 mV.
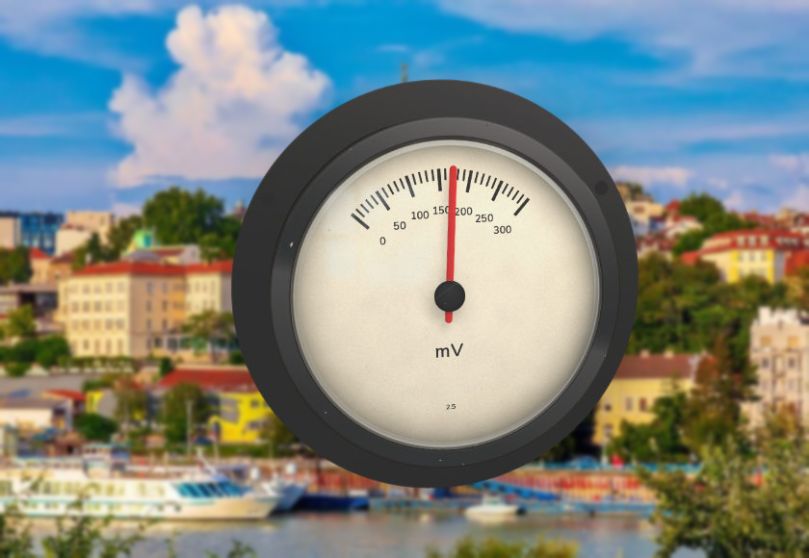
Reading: 170 mV
